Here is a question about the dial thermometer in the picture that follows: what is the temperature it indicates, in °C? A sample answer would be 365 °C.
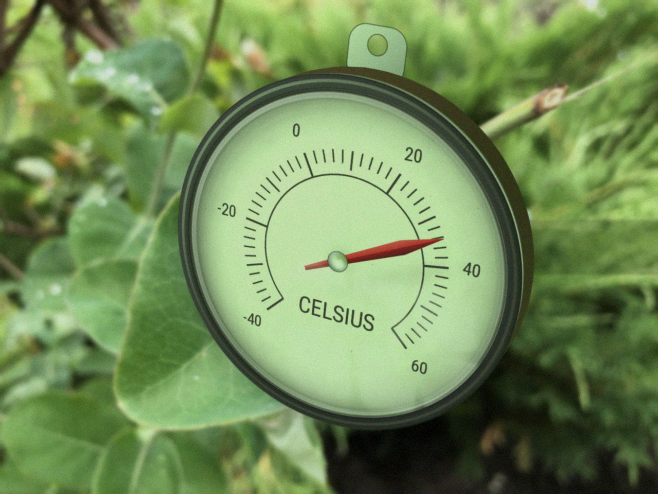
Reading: 34 °C
